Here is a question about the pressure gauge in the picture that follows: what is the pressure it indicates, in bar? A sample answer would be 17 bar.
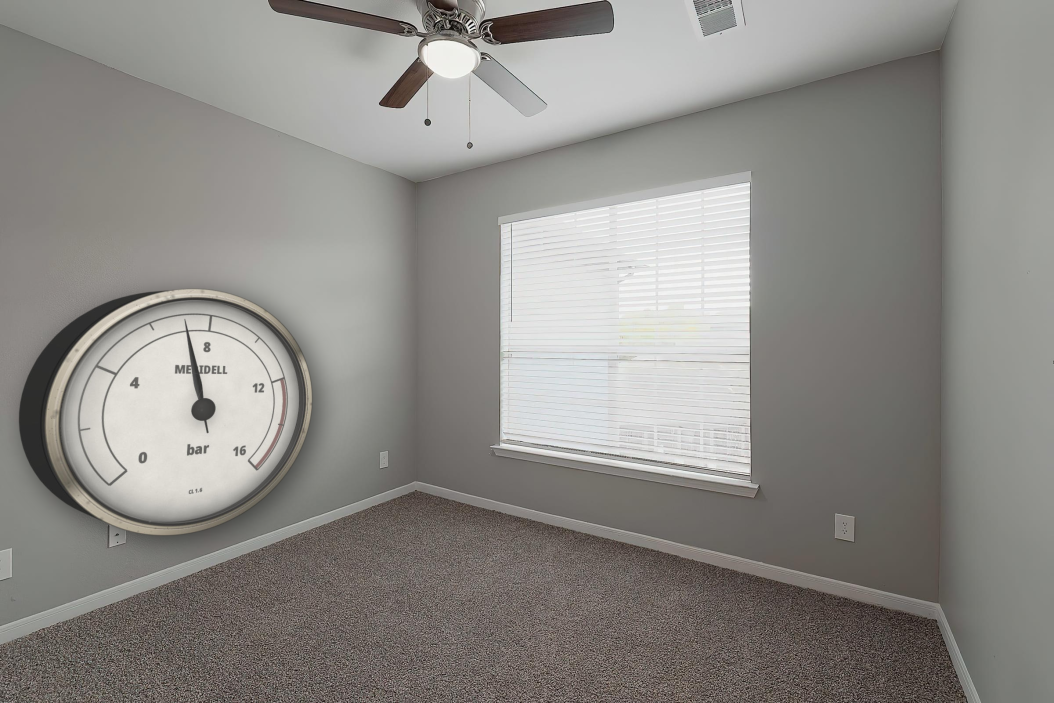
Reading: 7 bar
